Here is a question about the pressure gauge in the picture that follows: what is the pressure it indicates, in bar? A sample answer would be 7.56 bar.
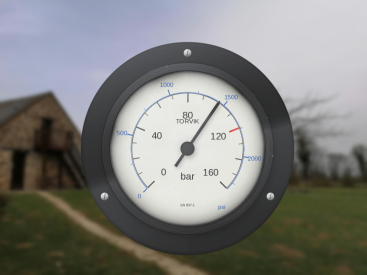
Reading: 100 bar
